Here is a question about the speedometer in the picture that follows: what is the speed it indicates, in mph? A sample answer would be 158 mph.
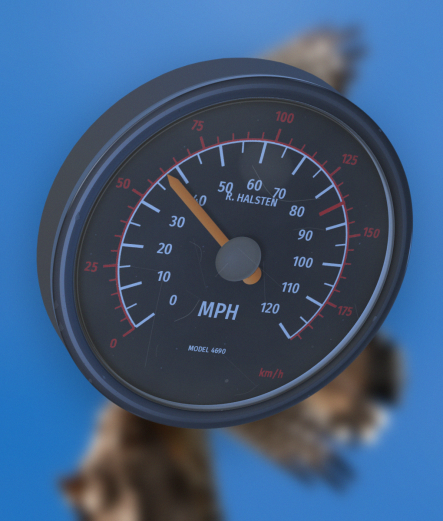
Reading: 37.5 mph
